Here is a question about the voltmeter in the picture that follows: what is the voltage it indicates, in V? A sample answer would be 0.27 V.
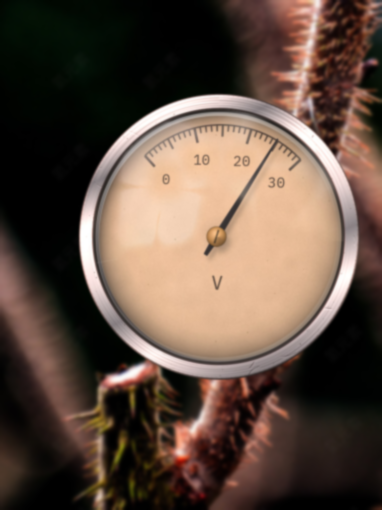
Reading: 25 V
